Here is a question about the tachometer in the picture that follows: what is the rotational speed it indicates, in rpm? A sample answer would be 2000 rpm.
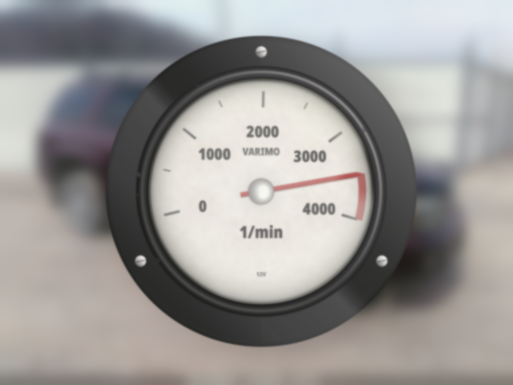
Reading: 3500 rpm
